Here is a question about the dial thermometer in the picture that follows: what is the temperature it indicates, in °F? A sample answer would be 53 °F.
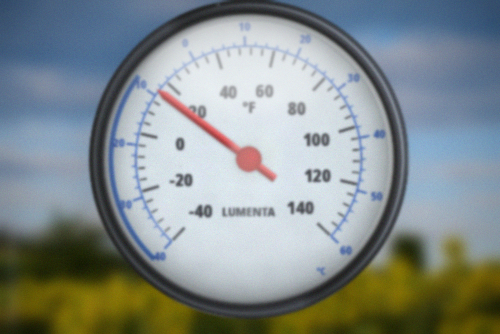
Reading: 16 °F
